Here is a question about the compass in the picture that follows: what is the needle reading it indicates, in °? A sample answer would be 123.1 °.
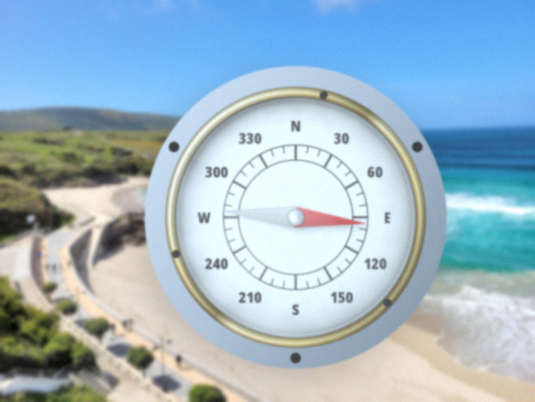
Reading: 95 °
